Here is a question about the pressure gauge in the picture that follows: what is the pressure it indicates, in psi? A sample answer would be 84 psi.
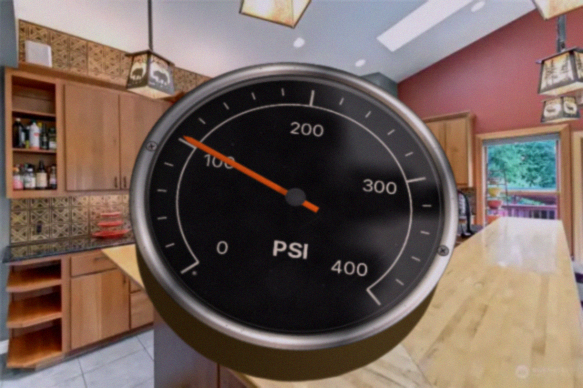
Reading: 100 psi
